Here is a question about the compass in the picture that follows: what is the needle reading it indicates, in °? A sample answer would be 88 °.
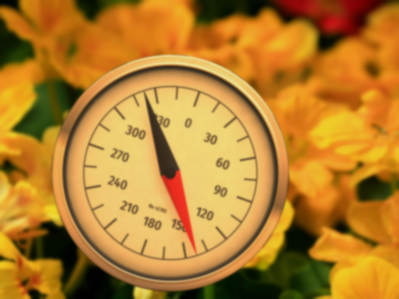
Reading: 142.5 °
